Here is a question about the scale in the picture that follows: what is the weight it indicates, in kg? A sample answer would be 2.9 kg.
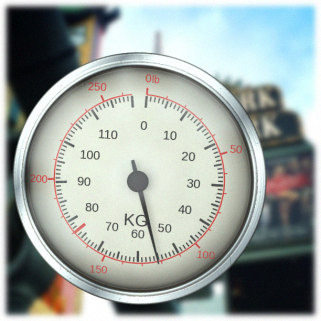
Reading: 55 kg
